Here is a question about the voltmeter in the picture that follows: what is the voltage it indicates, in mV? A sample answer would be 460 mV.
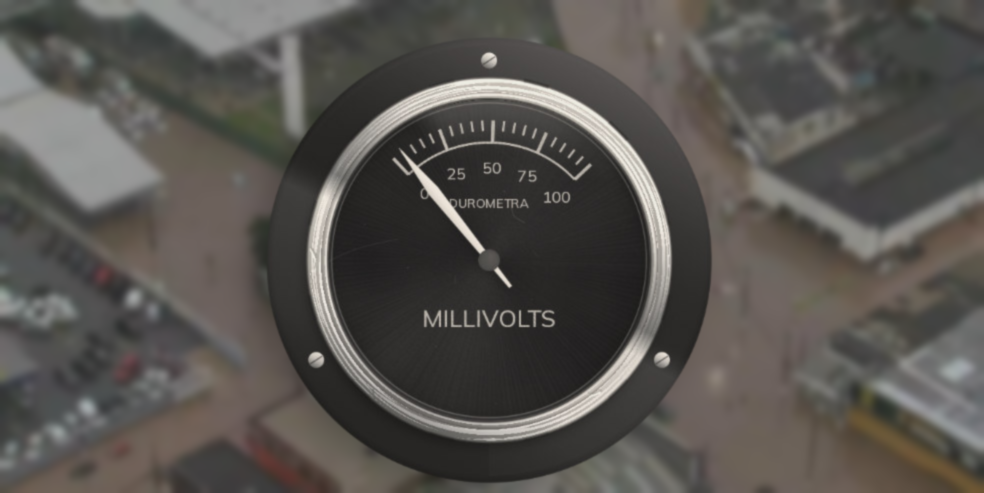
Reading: 5 mV
